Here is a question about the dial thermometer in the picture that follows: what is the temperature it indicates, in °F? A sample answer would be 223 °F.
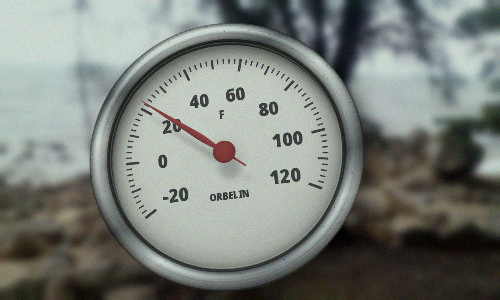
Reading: 22 °F
